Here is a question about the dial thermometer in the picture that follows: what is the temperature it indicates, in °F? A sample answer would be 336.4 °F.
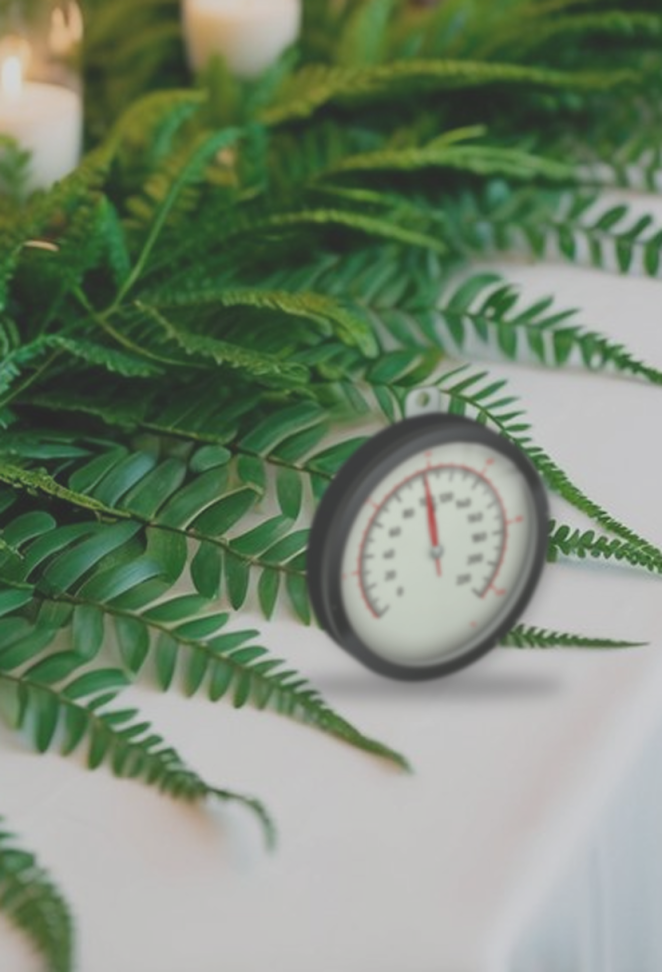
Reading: 100 °F
